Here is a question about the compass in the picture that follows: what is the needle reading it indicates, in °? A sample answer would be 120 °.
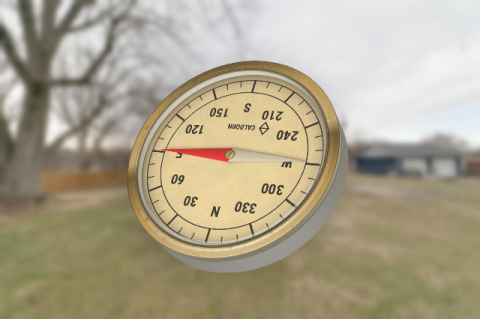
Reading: 90 °
